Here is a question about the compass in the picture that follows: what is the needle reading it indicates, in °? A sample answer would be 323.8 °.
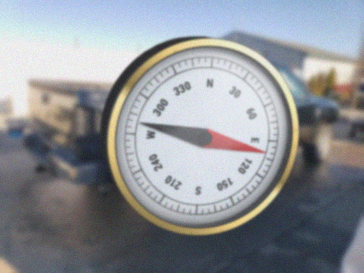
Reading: 100 °
